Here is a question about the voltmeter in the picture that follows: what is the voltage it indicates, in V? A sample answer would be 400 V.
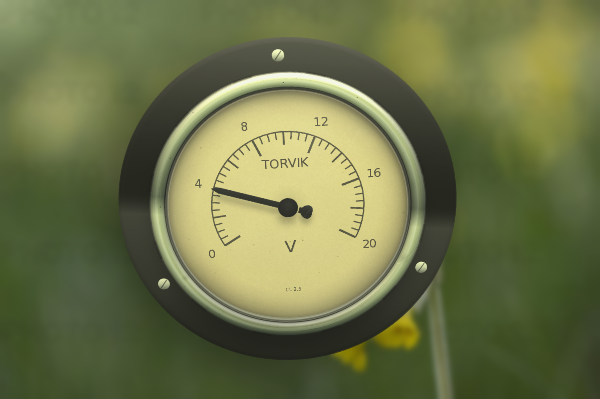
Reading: 4 V
